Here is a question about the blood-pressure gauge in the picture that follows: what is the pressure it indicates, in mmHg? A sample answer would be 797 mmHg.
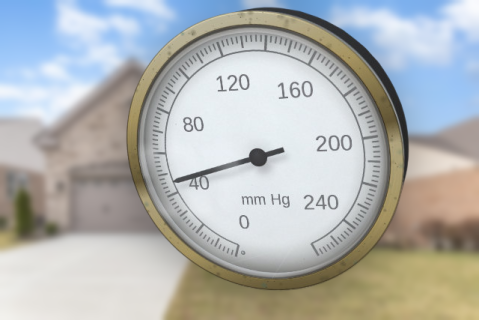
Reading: 46 mmHg
